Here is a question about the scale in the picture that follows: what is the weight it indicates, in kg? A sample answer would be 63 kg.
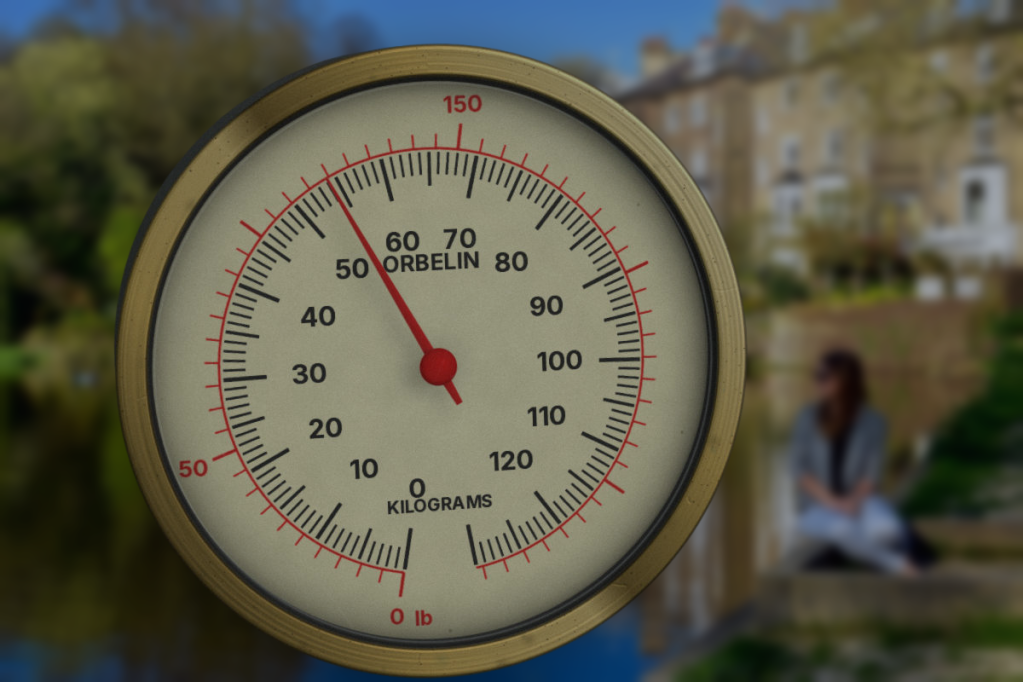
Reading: 54 kg
